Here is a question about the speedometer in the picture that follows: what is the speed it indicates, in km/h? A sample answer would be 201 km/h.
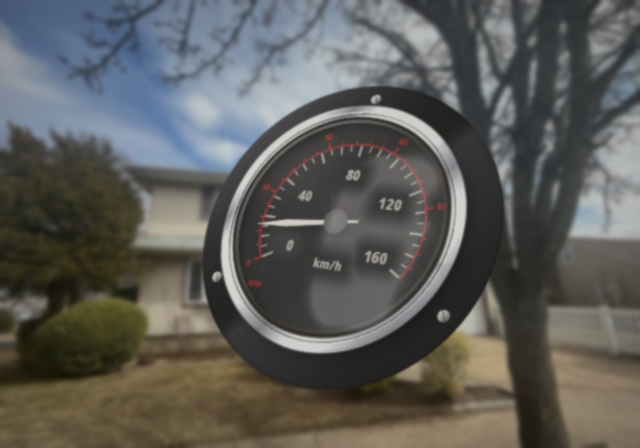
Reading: 15 km/h
